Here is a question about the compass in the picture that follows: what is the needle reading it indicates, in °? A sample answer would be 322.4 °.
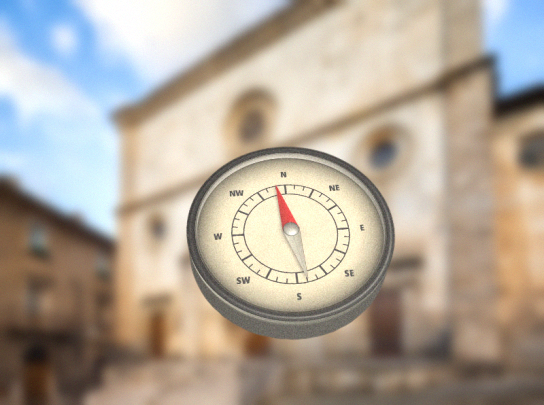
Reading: 350 °
